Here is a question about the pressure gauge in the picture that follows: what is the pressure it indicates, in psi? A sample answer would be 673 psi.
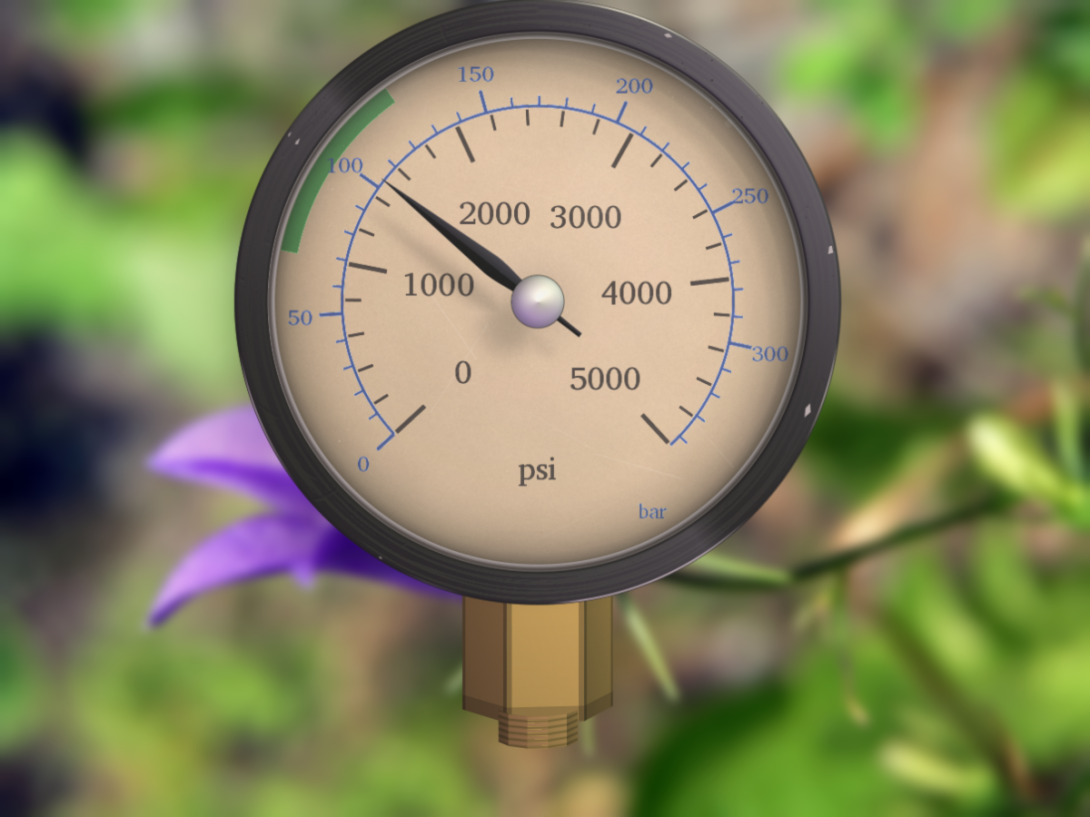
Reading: 1500 psi
